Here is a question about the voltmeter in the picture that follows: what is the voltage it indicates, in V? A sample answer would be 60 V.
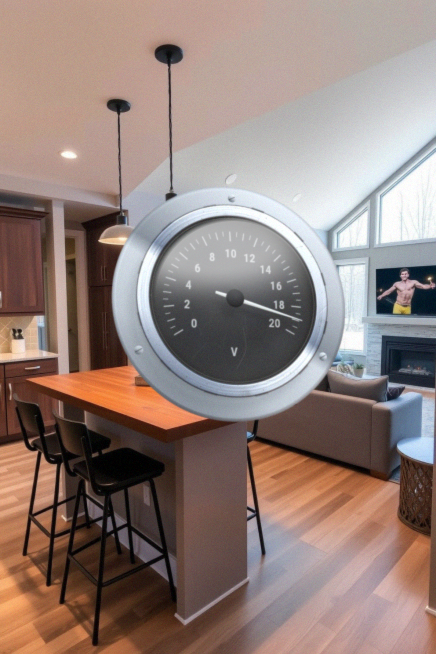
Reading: 19 V
